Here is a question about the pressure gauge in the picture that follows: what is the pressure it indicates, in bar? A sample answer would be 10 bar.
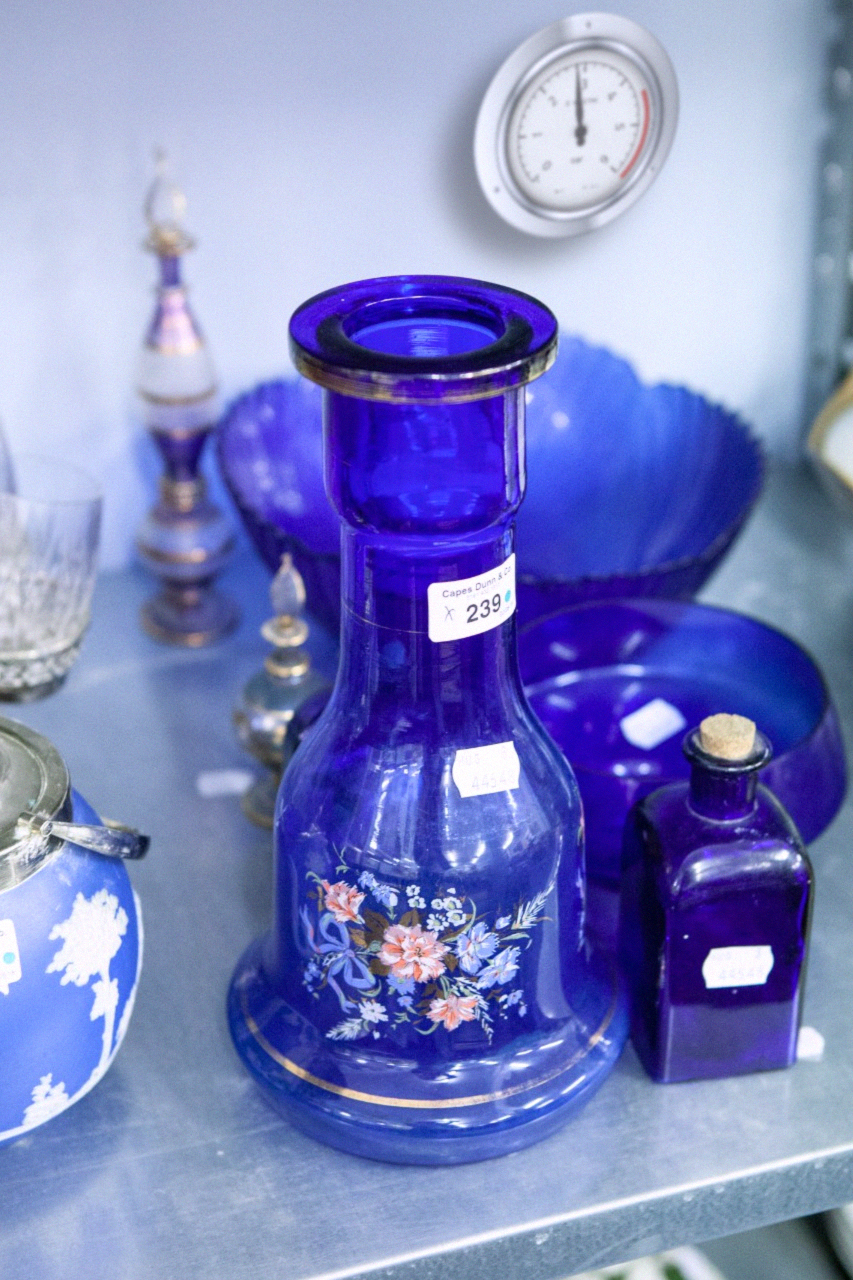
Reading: 2.8 bar
